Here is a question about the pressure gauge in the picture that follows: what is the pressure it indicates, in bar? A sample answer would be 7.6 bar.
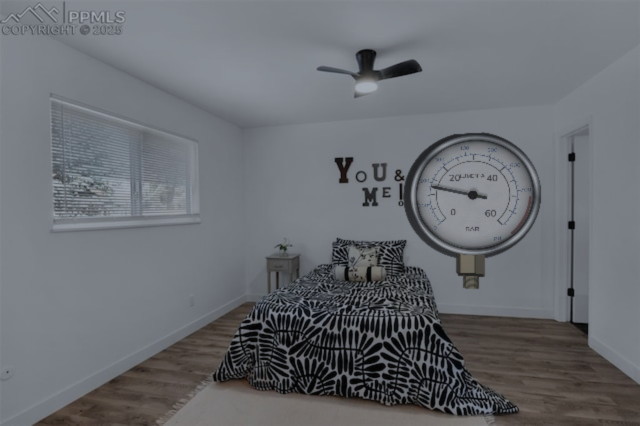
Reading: 12.5 bar
